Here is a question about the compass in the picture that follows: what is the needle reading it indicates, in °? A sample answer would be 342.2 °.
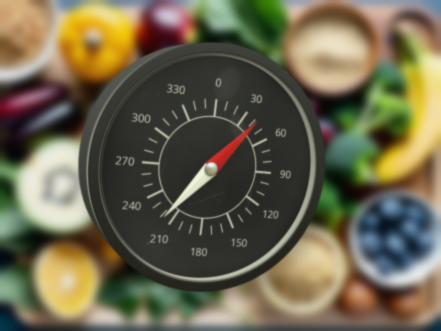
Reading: 40 °
